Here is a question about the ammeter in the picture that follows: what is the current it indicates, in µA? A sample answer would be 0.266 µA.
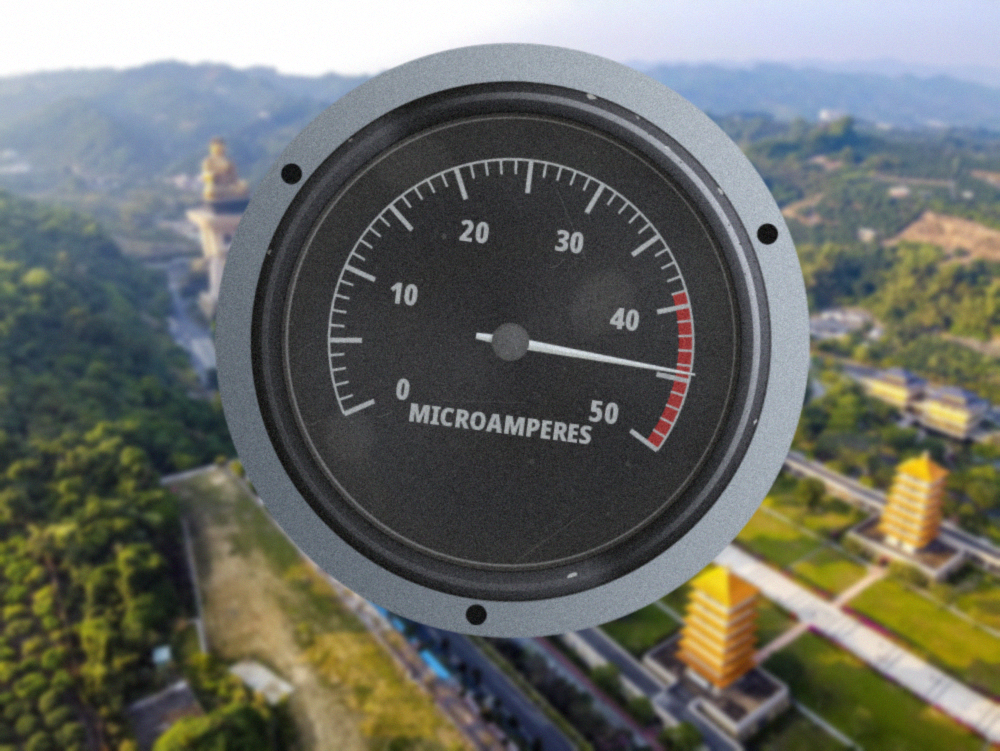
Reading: 44.5 µA
